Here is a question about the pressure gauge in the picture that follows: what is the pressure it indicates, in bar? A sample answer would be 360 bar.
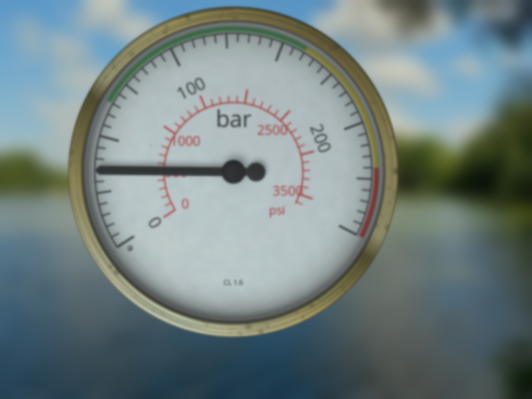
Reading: 35 bar
